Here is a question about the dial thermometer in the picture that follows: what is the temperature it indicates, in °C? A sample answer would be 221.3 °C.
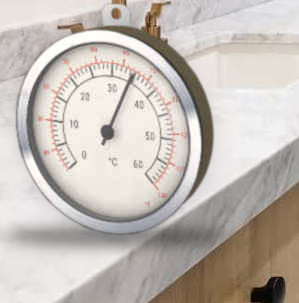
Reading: 35 °C
